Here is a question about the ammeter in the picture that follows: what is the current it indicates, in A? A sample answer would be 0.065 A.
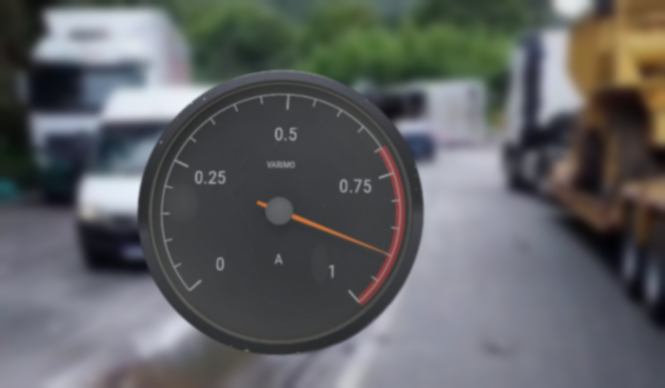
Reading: 0.9 A
